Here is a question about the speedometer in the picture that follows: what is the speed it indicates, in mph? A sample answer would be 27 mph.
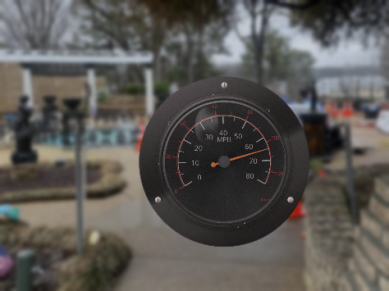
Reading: 65 mph
